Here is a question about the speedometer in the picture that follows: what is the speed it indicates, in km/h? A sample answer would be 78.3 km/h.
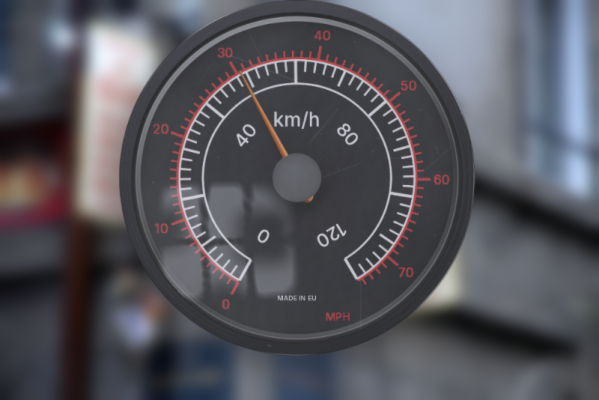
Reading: 49 km/h
